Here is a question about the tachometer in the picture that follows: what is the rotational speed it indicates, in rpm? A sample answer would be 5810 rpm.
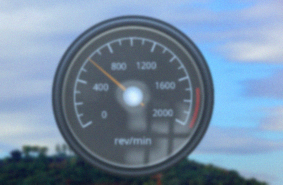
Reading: 600 rpm
